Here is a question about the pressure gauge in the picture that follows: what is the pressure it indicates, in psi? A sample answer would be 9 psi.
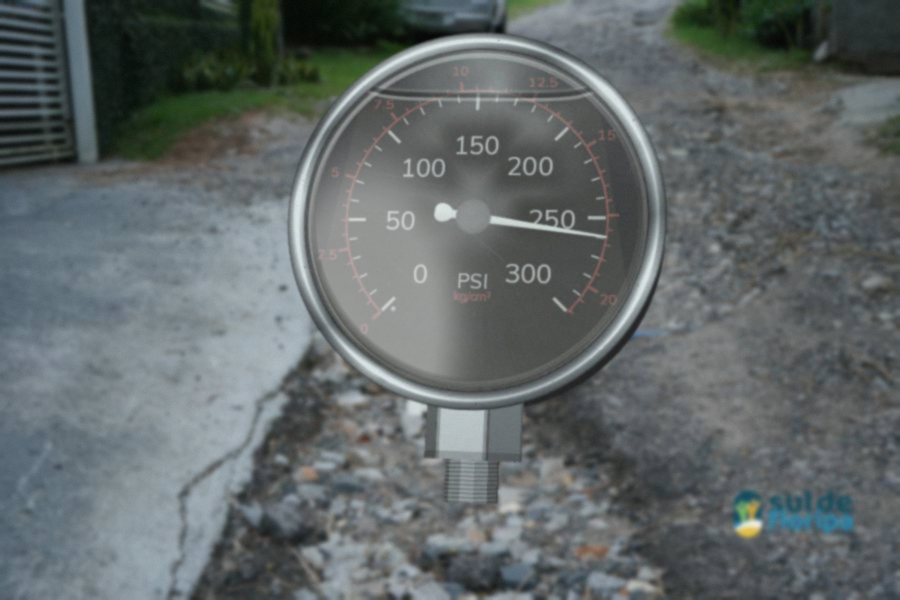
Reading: 260 psi
